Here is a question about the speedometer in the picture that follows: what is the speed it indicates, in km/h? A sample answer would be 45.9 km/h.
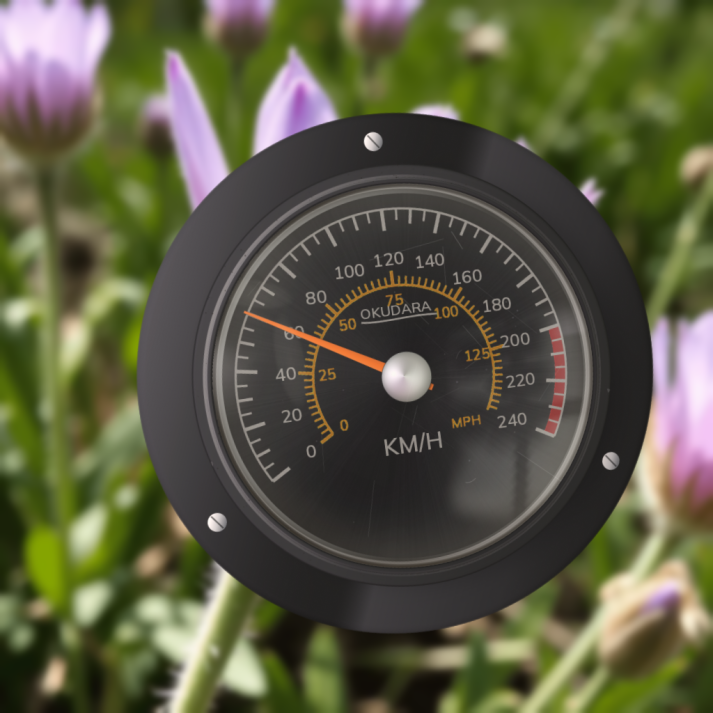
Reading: 60 km/h
